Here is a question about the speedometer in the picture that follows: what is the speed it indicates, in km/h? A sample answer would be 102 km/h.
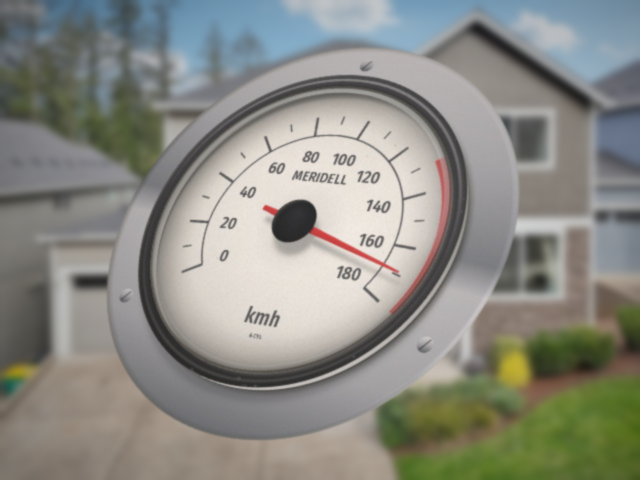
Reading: 170 km/h
